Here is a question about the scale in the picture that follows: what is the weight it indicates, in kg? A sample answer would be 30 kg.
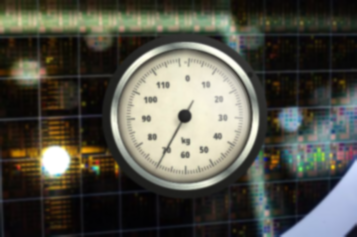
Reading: 70 kg
